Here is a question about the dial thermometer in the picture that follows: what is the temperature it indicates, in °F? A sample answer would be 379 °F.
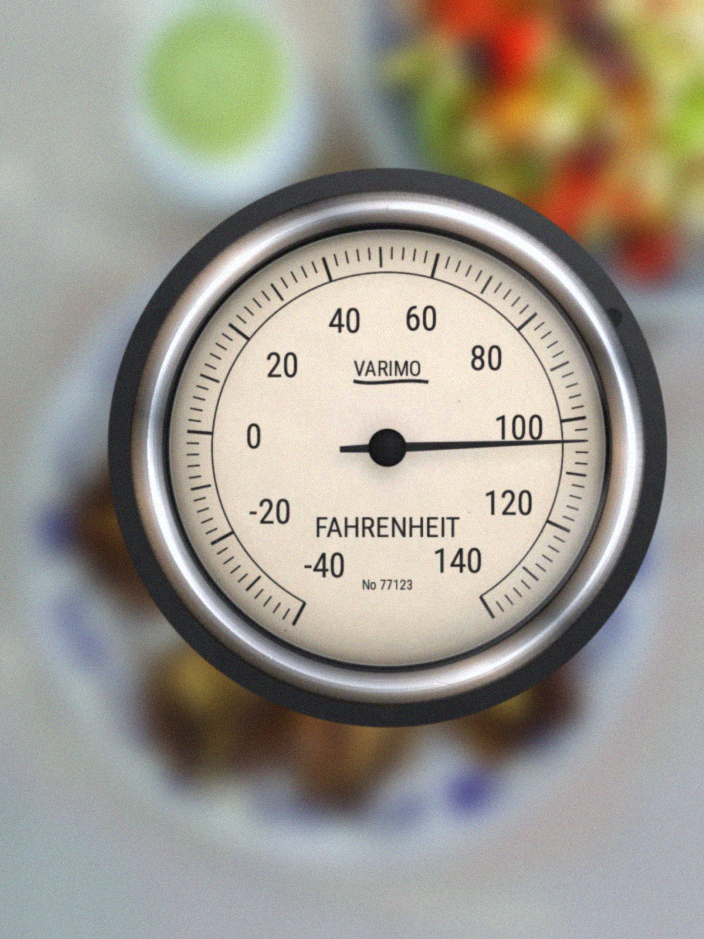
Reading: 104 °F
